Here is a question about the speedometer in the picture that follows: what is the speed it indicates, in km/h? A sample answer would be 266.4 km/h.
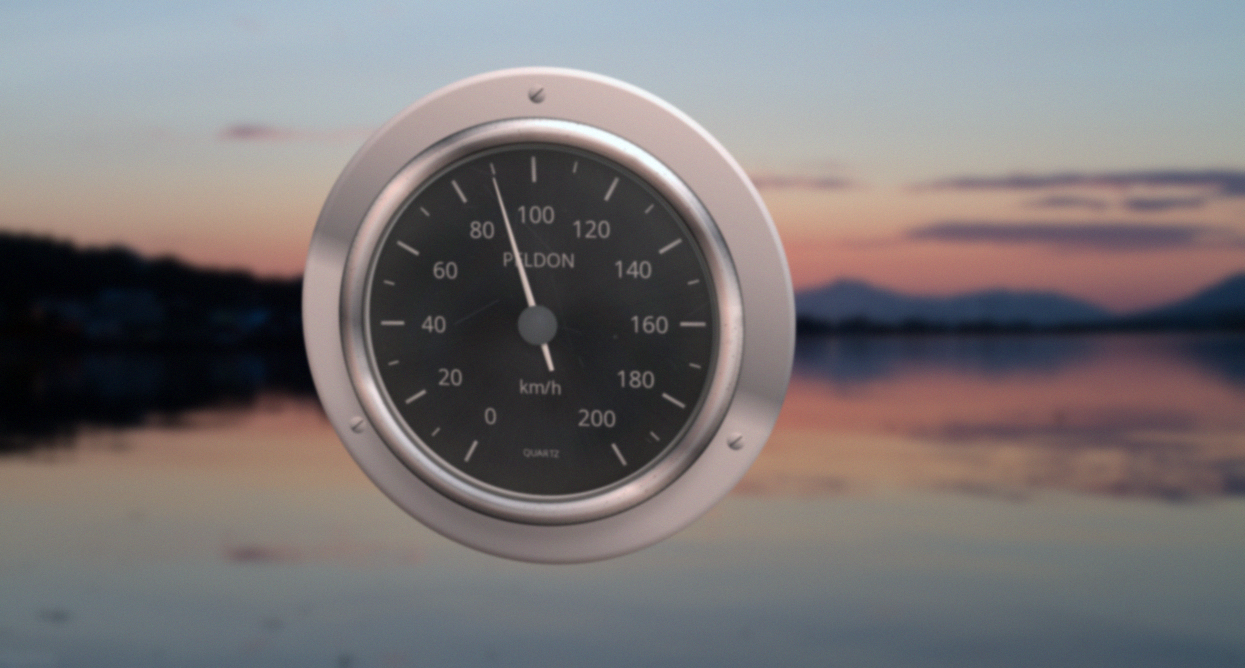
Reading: 90 km/h
